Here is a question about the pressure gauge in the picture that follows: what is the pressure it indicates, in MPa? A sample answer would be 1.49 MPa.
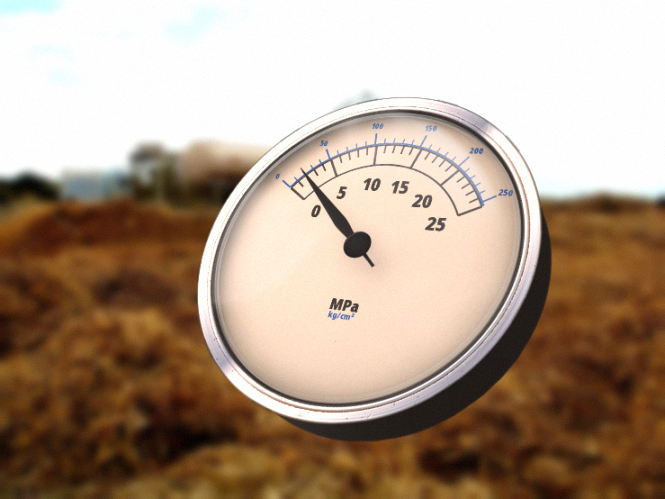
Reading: 2 MPa
